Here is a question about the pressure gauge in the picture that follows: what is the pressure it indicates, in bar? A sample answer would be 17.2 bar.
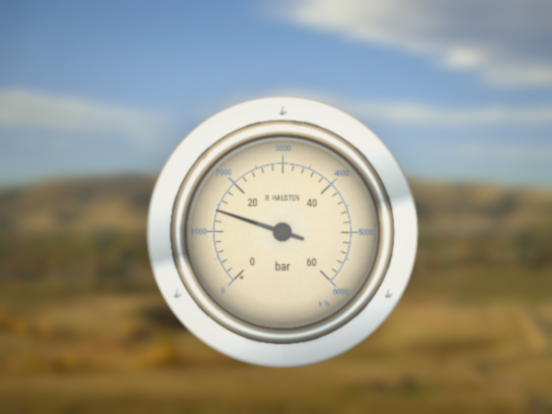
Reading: 14 bar
